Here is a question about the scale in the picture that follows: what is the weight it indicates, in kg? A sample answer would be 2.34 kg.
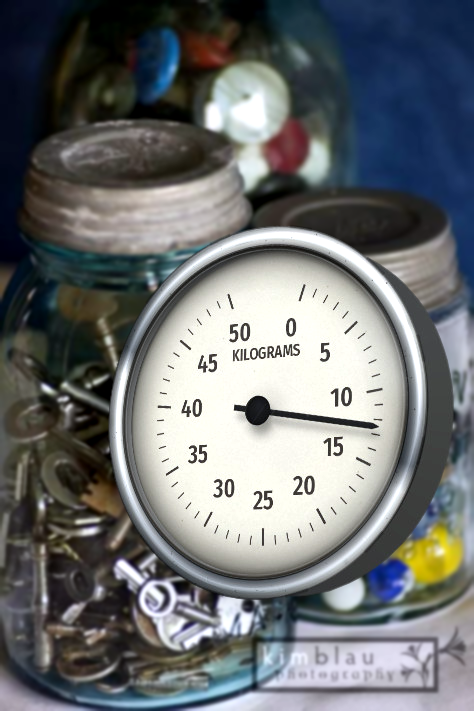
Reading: 12.5 kg
